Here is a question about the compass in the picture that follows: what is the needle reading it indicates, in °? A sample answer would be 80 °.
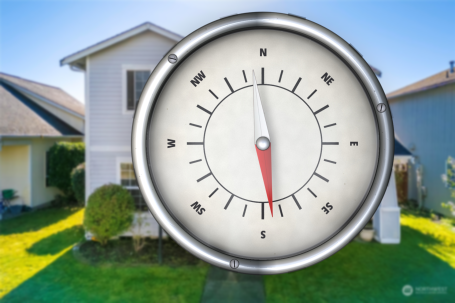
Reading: 172.5 °
